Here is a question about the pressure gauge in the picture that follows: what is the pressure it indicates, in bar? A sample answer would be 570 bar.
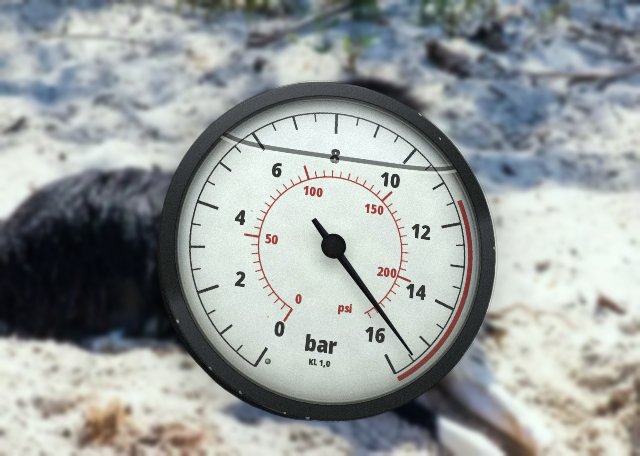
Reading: 15.5 bar
